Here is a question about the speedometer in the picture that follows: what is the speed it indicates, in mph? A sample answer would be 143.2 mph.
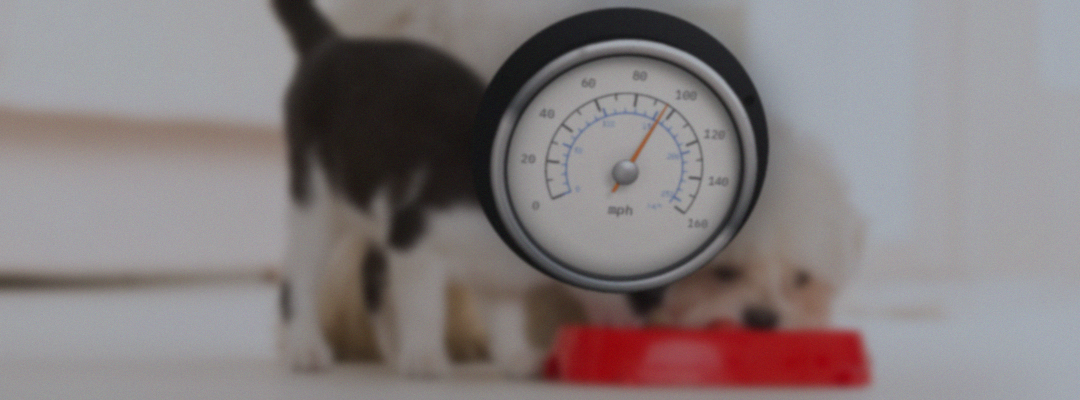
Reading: 95 mph
